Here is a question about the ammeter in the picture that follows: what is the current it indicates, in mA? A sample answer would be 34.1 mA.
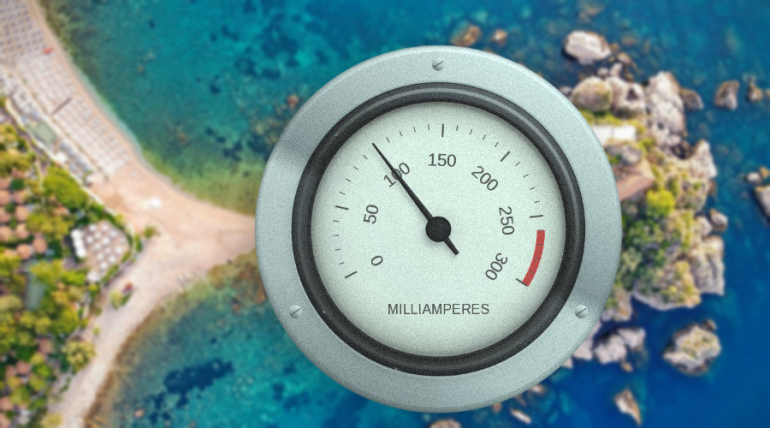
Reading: 100 mA
